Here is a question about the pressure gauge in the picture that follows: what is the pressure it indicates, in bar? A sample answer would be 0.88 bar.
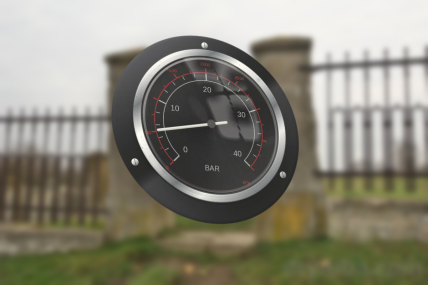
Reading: 5 bar
